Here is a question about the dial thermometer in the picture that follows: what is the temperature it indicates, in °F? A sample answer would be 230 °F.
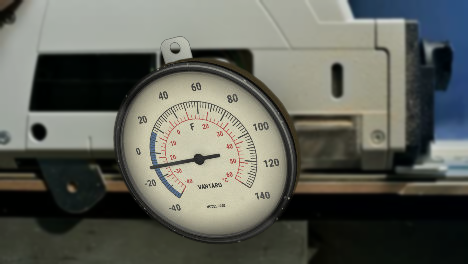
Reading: -10 °F
